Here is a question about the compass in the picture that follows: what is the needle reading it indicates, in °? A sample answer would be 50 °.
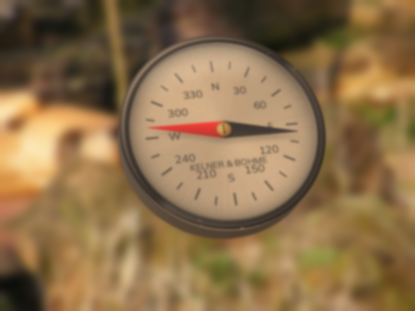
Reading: 277.5 °
